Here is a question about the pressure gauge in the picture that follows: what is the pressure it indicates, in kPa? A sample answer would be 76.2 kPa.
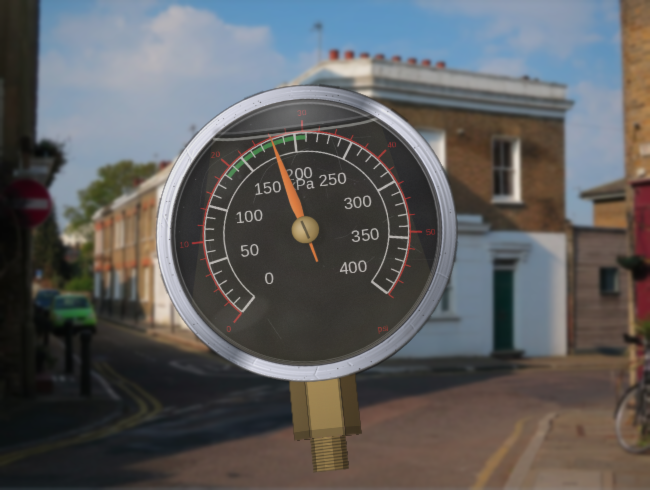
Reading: 180 kPa
